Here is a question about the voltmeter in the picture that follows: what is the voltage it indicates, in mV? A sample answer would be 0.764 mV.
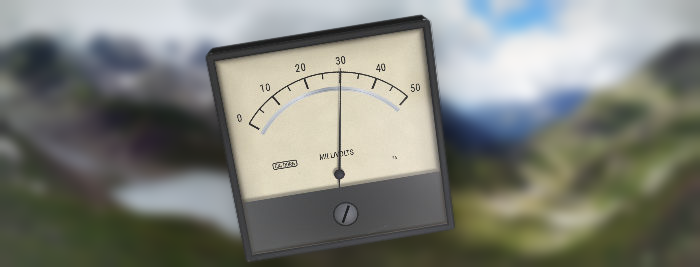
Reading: 30 mV
